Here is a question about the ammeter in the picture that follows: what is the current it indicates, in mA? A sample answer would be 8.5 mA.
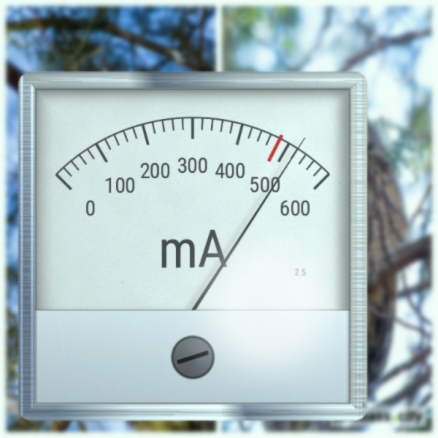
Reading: 520 mA
